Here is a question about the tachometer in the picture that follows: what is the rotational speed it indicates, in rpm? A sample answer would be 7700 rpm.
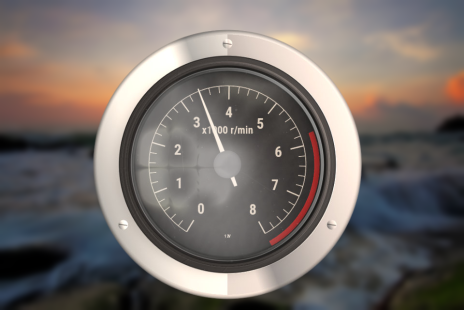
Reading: 3400 rpm
